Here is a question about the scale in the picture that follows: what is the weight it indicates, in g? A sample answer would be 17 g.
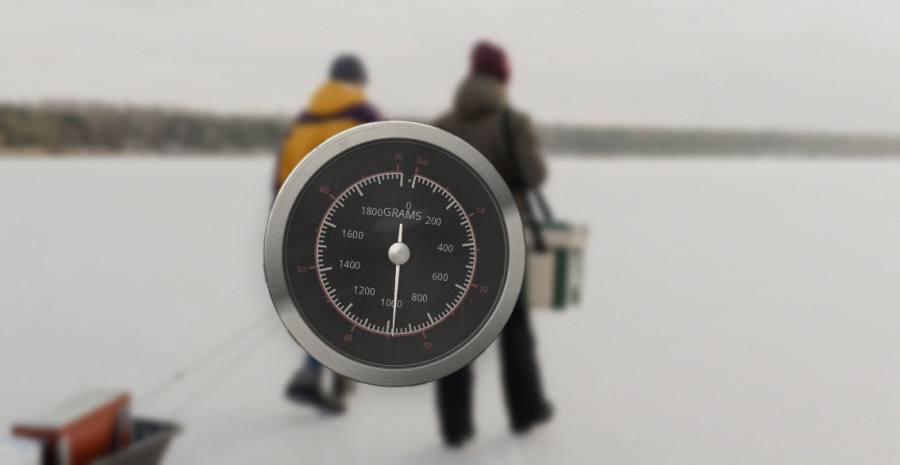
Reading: 980 g
